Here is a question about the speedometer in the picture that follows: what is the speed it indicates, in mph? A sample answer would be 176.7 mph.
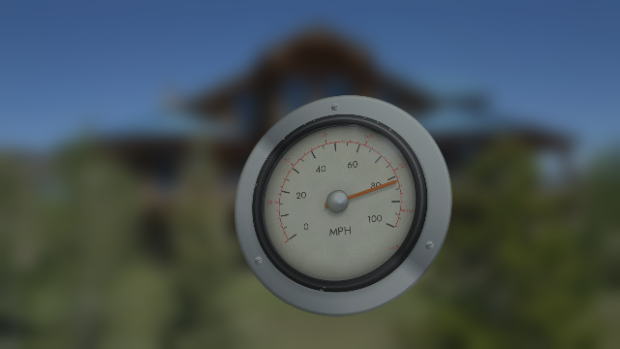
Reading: 82.5 mph
